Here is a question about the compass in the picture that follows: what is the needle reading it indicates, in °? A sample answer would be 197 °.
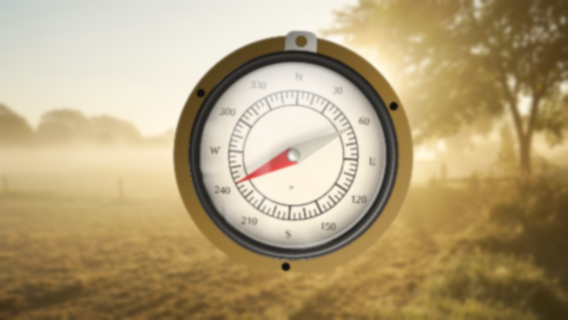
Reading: 240 °
